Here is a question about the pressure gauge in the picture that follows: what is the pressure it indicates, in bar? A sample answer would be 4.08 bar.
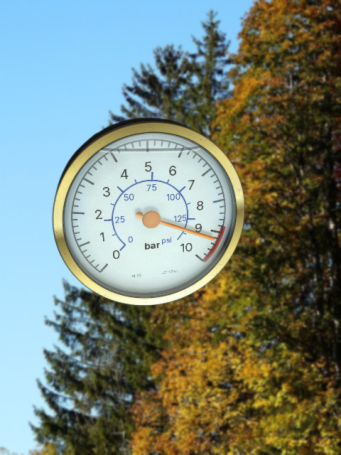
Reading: 9.2 bar
